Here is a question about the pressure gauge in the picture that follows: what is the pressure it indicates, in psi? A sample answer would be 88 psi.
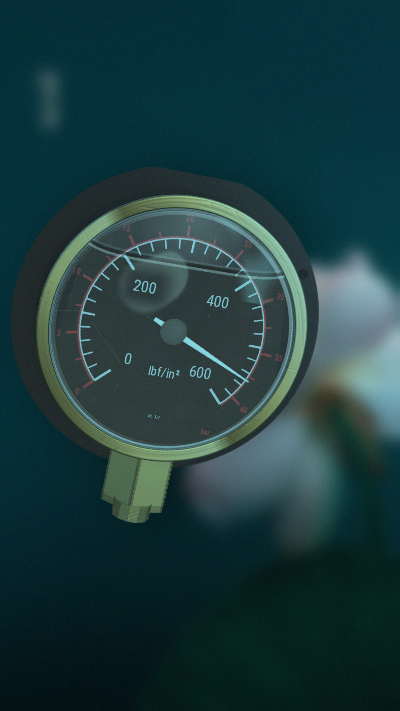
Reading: 550 psi
